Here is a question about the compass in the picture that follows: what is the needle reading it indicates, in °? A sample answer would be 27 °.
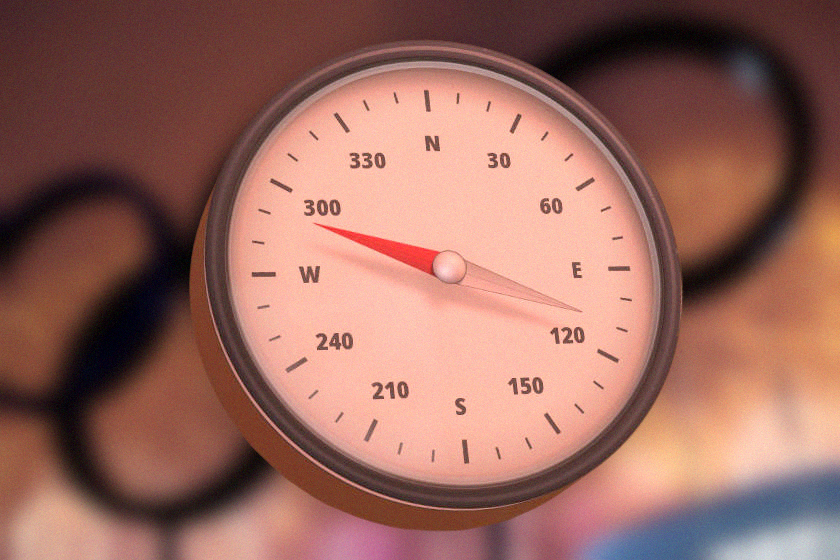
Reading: 290 °
